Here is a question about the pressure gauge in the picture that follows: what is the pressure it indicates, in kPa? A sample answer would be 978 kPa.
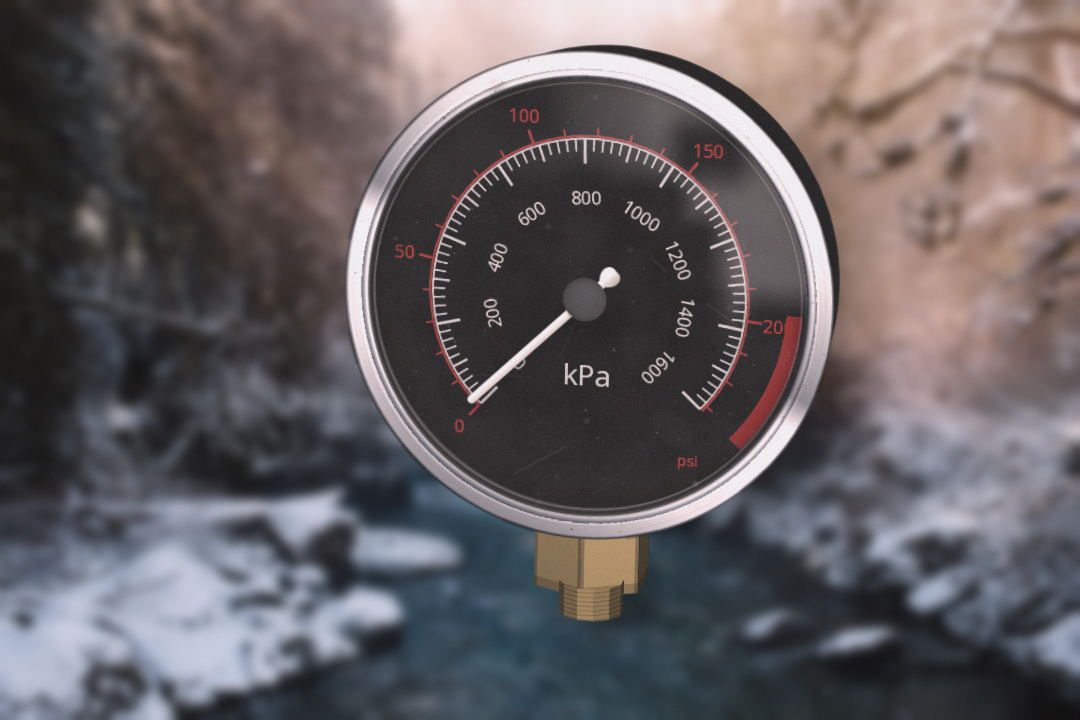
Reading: 20 kPa
